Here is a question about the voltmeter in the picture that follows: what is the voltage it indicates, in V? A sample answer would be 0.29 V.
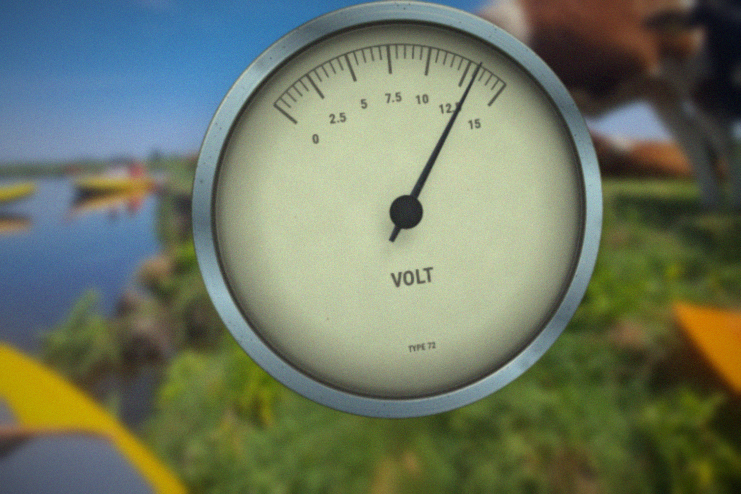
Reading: 13 V
